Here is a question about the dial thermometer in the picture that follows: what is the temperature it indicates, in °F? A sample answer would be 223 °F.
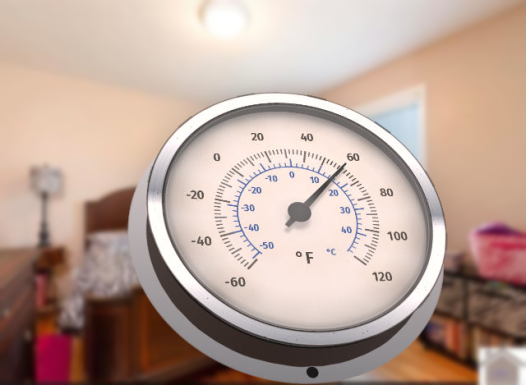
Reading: 60 °F
